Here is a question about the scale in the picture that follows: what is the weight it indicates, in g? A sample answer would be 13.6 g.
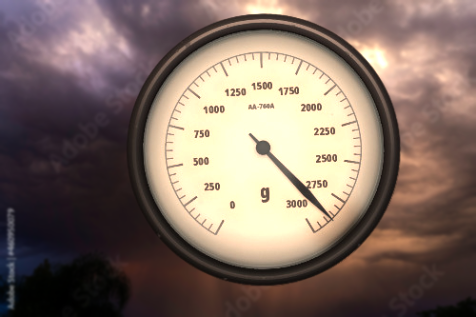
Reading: 2875 g
